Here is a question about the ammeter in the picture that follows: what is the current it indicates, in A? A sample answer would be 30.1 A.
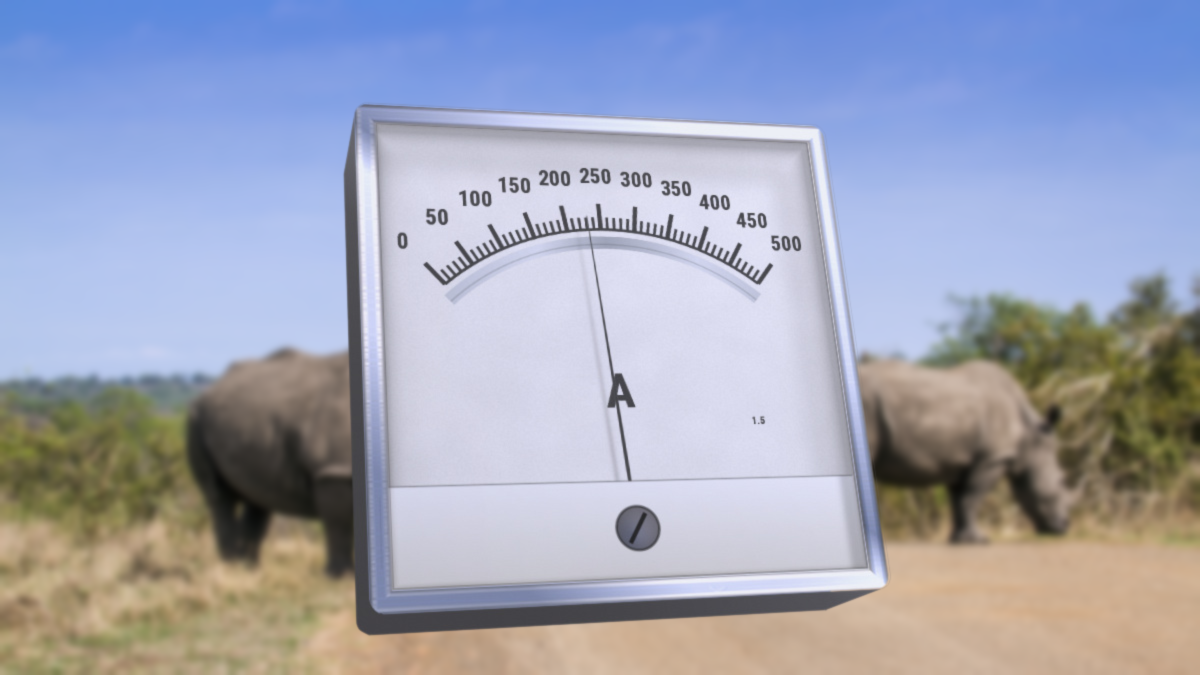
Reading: 230 A
